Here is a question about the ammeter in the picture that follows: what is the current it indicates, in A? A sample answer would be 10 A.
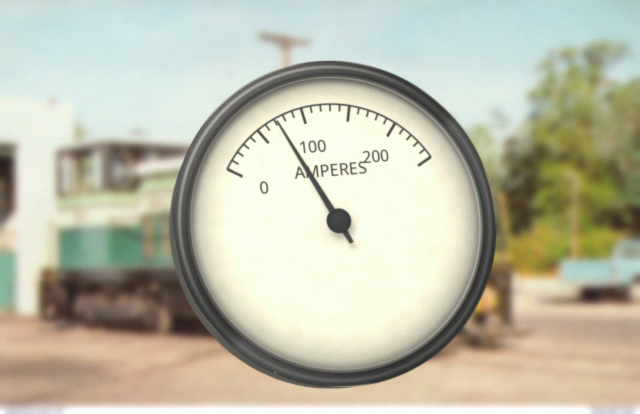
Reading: 70 A
